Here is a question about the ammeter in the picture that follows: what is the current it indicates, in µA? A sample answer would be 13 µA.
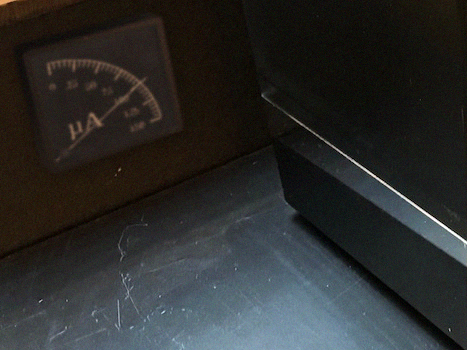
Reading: 100 µA
